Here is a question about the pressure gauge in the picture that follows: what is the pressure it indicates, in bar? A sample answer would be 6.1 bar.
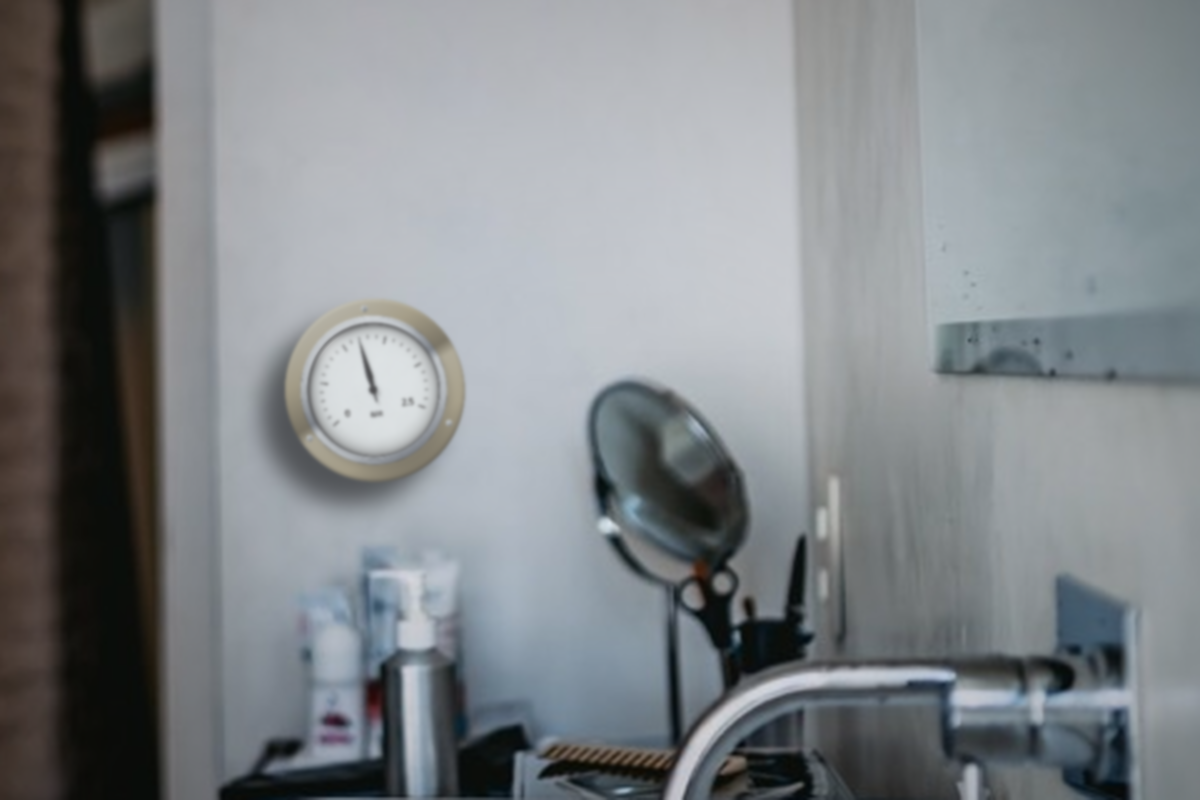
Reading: 1.2 bar
